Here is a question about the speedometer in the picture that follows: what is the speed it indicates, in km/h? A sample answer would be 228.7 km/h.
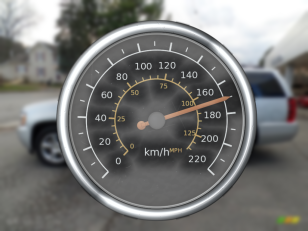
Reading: 170 km/h
